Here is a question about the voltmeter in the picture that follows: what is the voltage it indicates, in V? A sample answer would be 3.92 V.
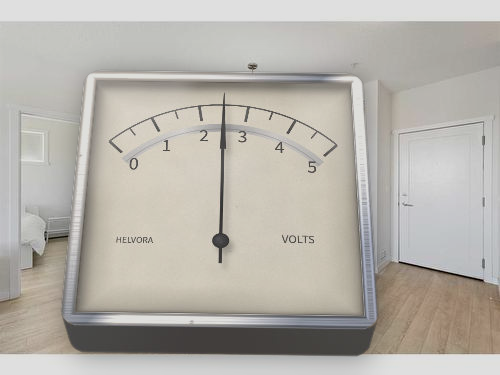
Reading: 2.5 V
